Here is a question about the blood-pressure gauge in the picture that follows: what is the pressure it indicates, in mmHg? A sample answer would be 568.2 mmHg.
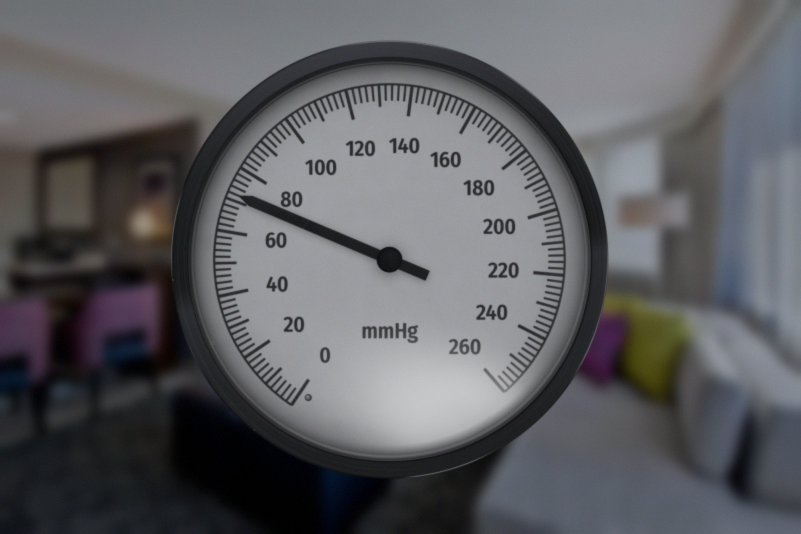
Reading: 72 mmHg
